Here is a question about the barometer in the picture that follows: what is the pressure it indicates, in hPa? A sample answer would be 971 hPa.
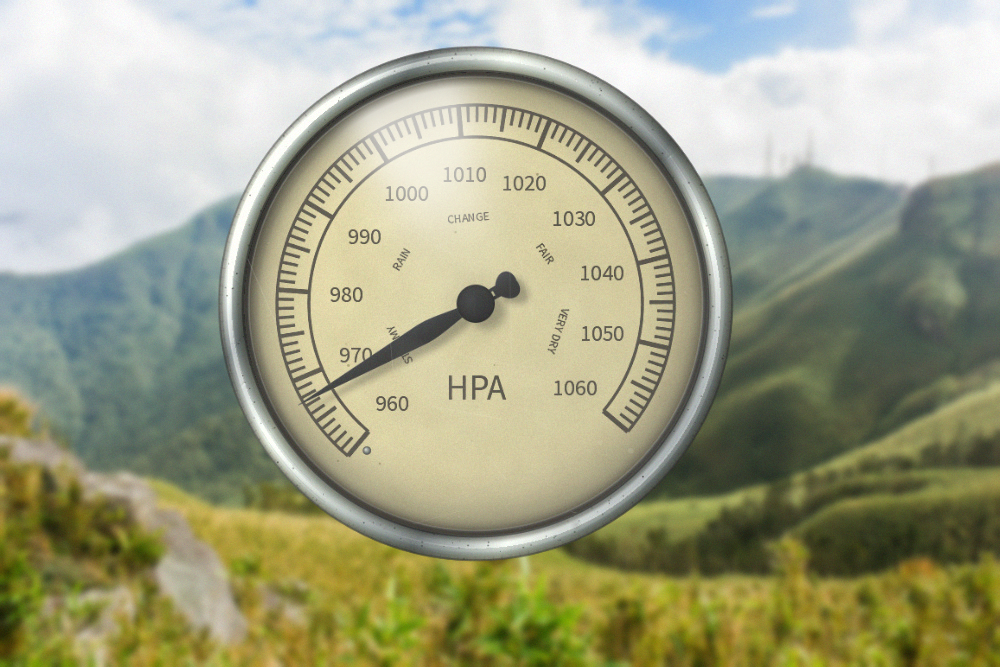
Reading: 967.5 hPa
